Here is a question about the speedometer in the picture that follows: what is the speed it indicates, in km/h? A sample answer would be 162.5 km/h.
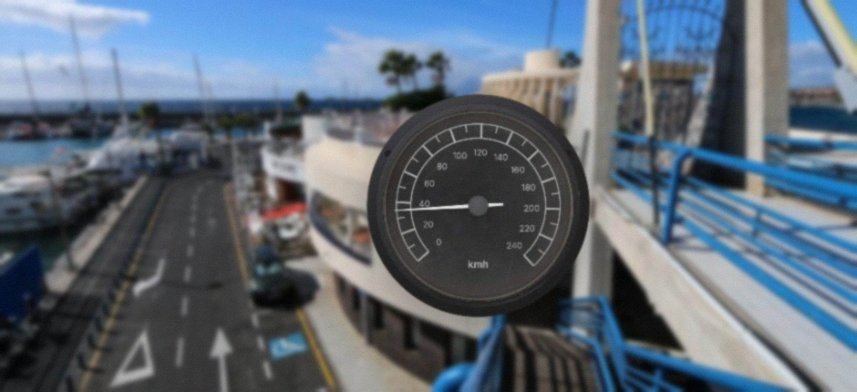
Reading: 35 km/h
